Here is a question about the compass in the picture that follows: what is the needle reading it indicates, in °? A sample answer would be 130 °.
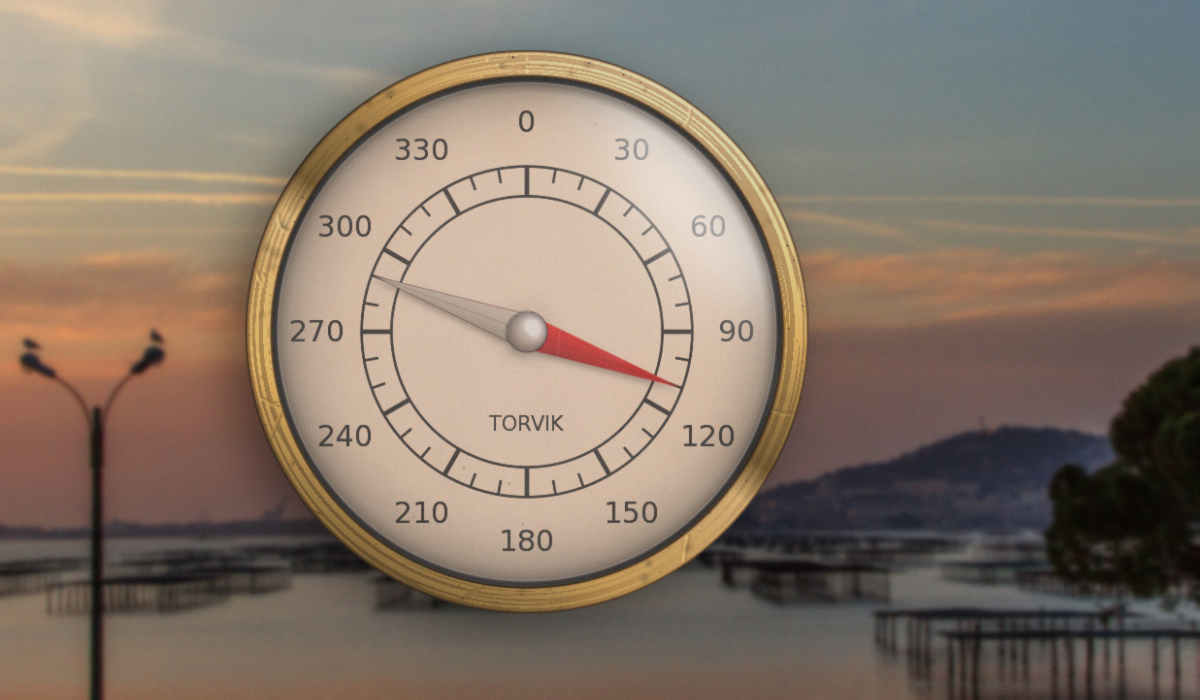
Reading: 110 °
